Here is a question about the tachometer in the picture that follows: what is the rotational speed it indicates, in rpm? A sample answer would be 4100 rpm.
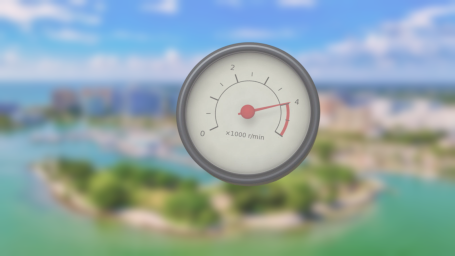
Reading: 4000 rpm
